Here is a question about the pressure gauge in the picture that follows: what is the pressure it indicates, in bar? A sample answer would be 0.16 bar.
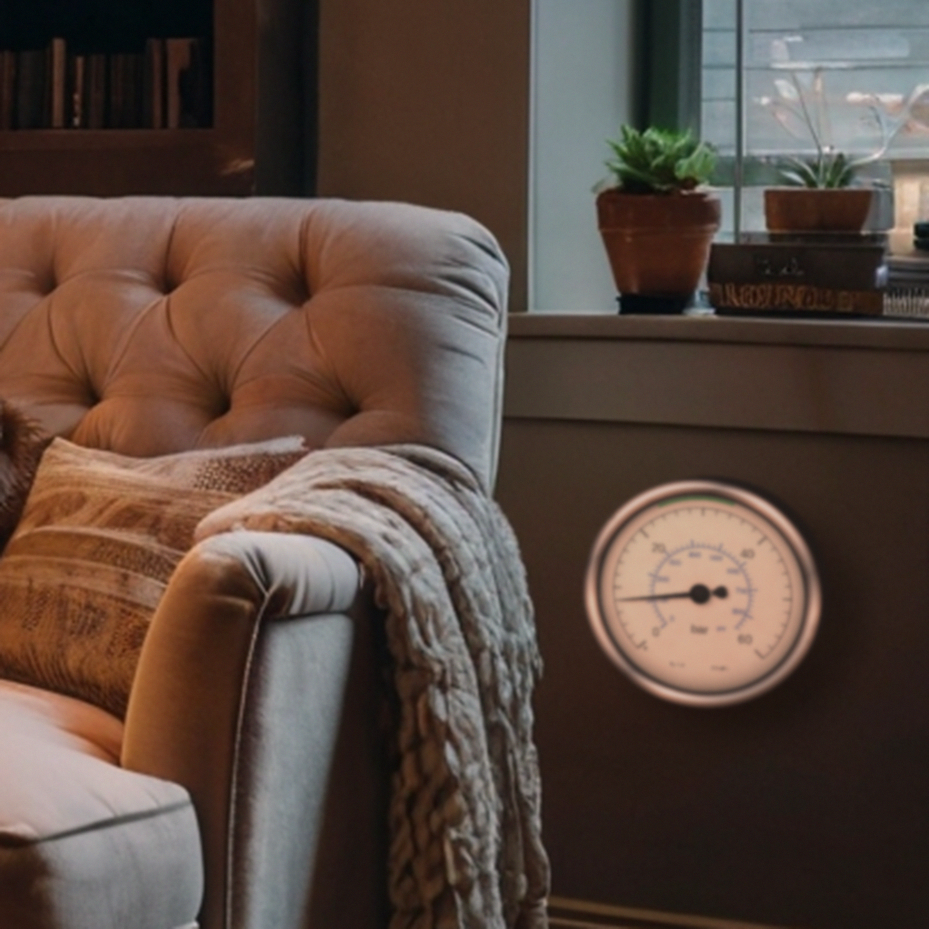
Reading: 8 bar
